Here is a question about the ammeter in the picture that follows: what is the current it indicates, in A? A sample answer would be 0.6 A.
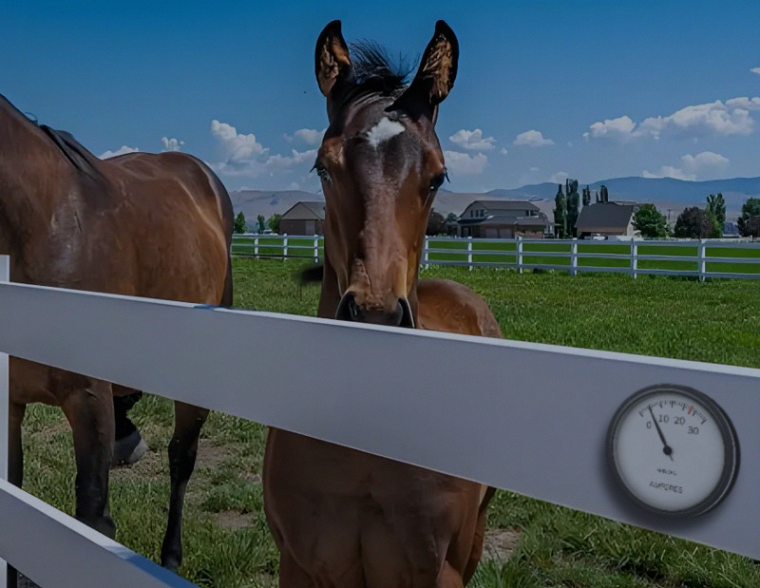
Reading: 5 A
